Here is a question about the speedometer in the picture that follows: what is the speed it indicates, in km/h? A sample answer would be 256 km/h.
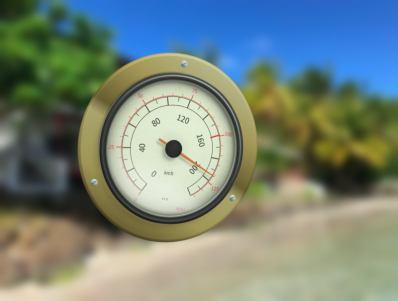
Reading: 195 km/h
